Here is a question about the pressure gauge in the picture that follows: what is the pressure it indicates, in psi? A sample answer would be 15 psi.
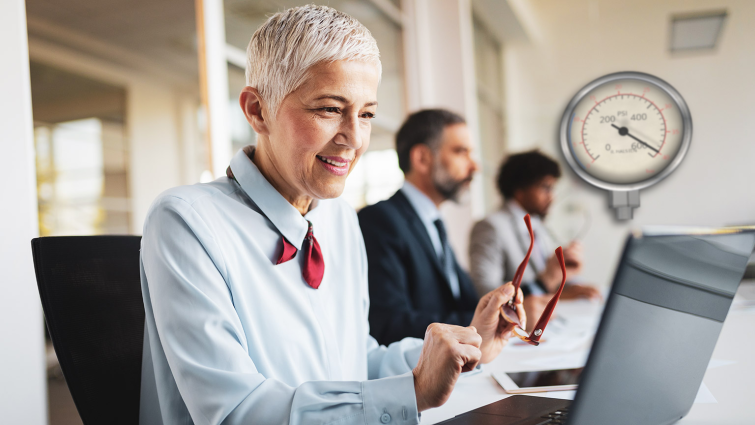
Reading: 580 psi
